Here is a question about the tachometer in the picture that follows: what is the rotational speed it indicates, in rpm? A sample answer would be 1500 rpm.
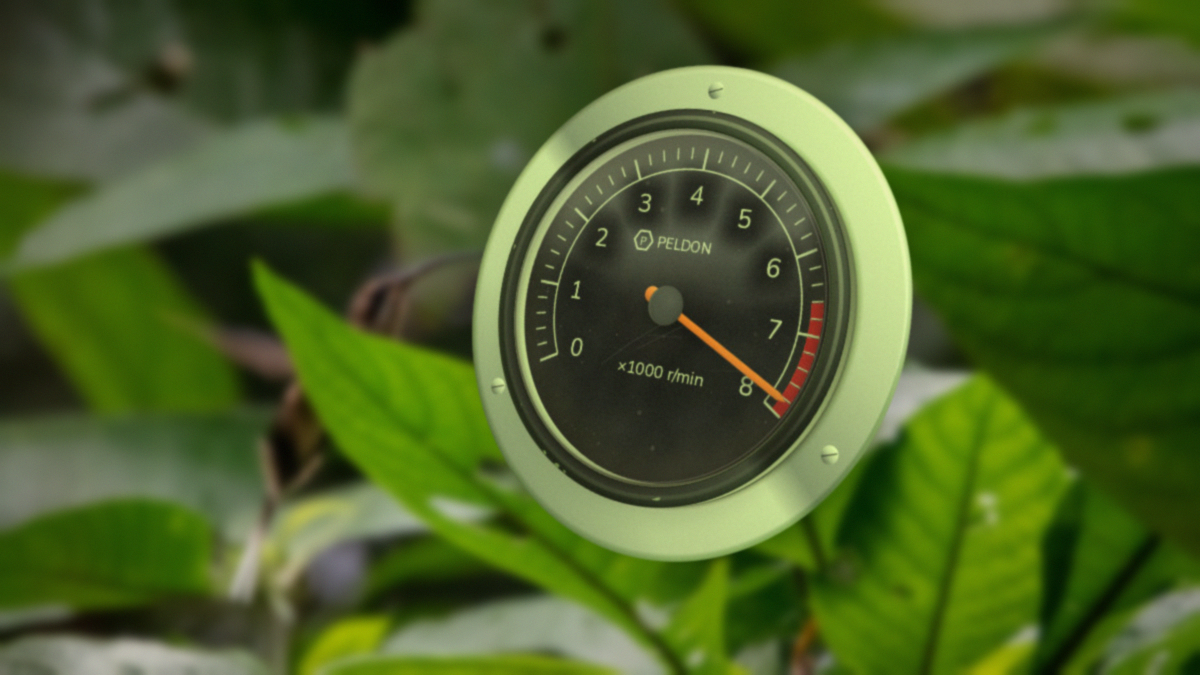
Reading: 7800 rpm
